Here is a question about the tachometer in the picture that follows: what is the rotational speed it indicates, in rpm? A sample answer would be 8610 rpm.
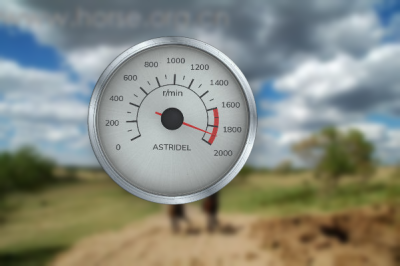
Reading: 1900 rpm
